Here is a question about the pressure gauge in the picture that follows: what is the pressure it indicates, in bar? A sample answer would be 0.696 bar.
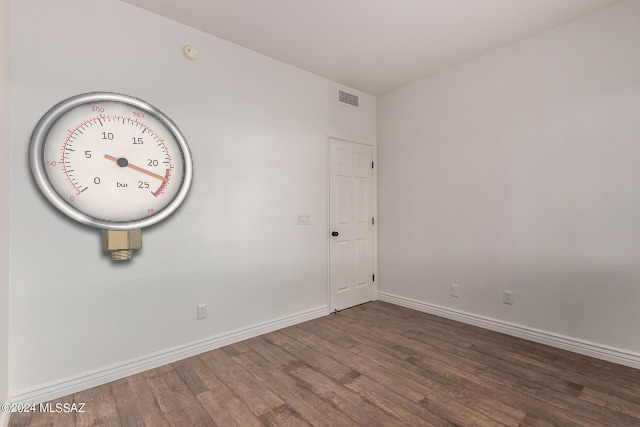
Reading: 22.5 bar
